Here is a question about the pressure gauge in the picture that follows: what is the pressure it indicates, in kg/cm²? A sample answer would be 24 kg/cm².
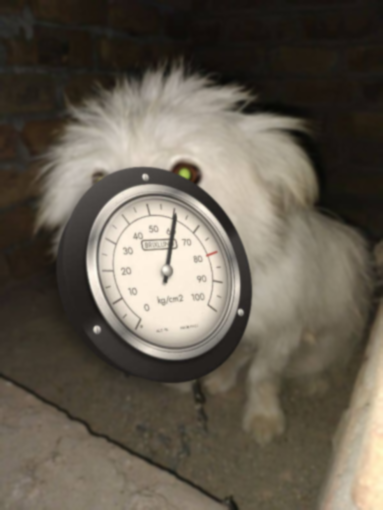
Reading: 60 kg/cm²
